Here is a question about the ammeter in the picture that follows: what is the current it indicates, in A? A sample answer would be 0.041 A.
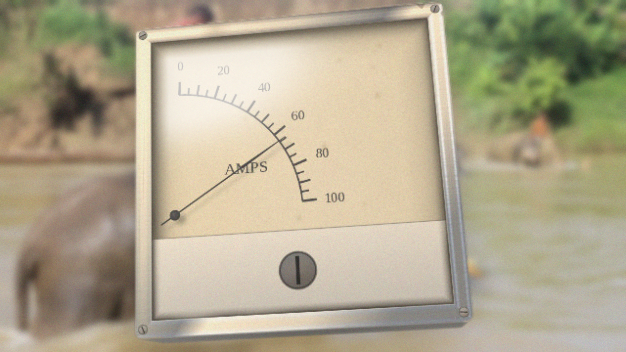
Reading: 65 A
